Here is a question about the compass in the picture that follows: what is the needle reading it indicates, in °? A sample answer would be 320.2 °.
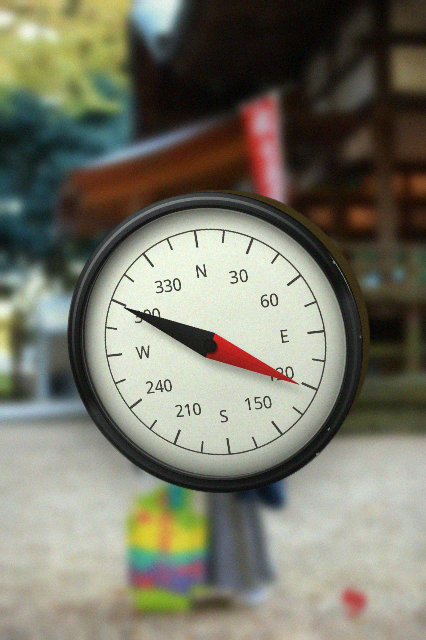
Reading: 120 °
